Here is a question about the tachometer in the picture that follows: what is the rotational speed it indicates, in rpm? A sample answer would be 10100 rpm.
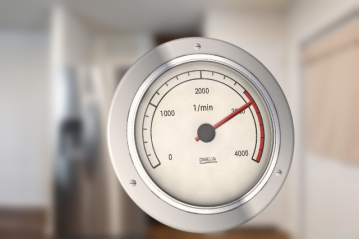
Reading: 3000 rpm
